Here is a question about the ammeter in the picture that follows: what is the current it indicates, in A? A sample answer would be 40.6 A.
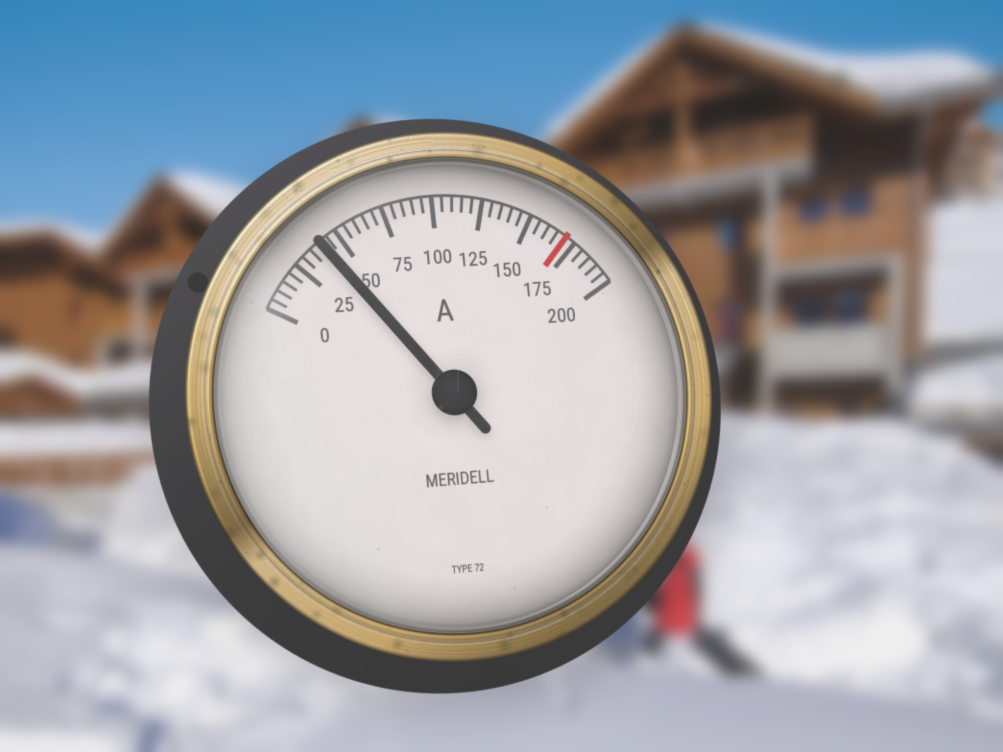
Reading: 40 A
